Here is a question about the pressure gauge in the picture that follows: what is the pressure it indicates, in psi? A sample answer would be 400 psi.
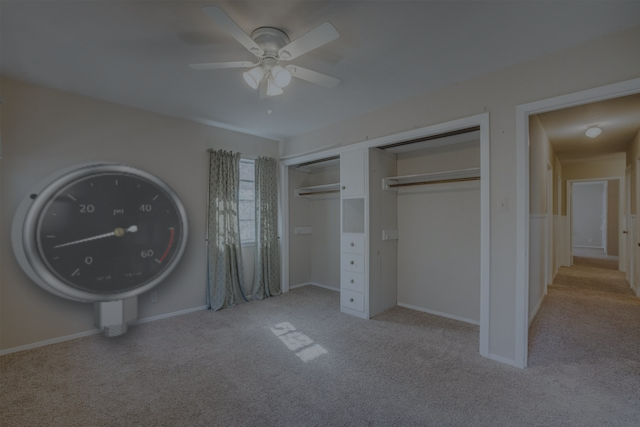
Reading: 7.5 psi
